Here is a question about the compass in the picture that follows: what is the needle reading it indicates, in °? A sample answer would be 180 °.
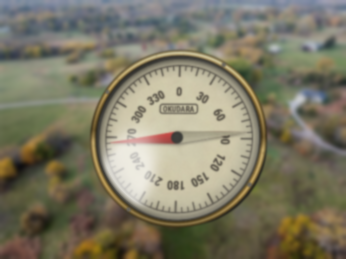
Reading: 265 °
